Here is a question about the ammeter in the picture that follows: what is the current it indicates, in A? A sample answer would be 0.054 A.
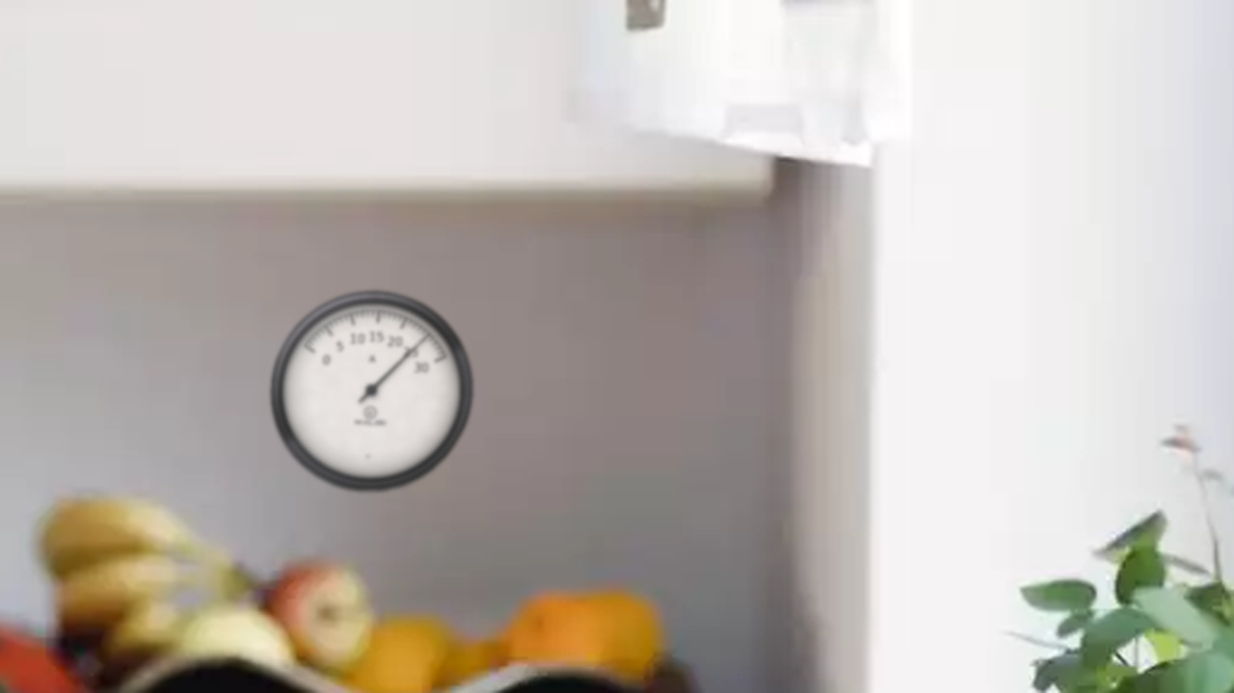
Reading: 25 A
